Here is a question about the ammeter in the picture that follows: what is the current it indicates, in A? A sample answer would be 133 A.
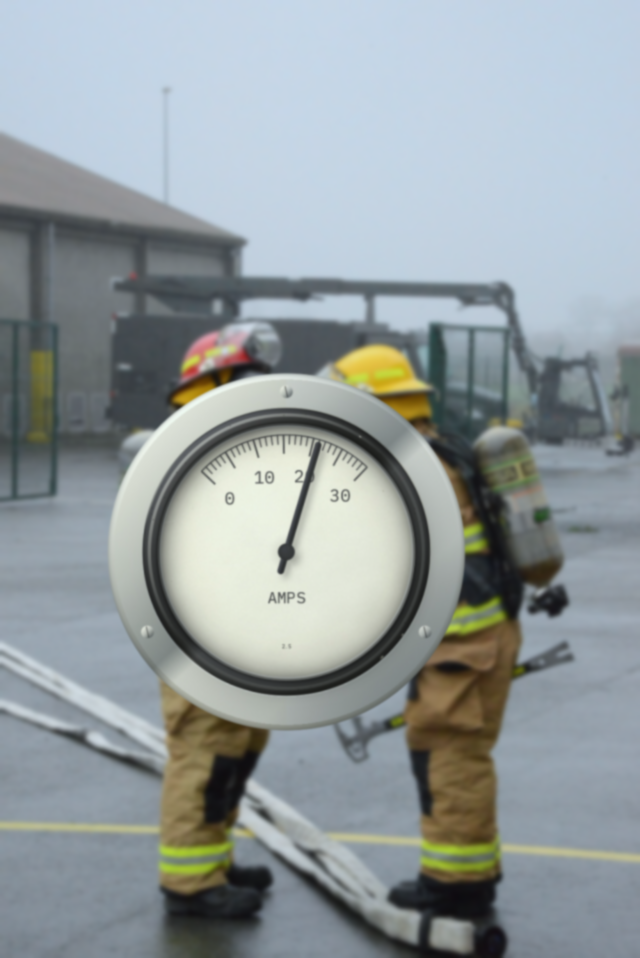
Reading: 21 A
